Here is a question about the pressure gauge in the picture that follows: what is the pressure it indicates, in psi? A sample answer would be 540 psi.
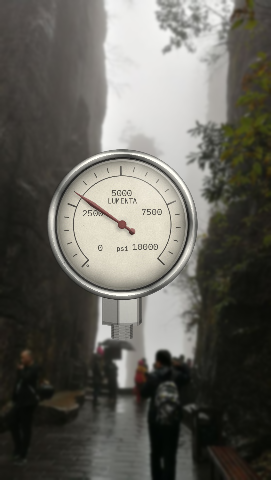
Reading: 3000 psi
